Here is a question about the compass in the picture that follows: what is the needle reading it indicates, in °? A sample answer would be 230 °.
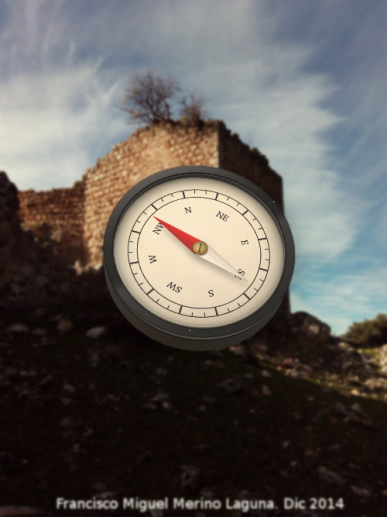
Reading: 320 °
